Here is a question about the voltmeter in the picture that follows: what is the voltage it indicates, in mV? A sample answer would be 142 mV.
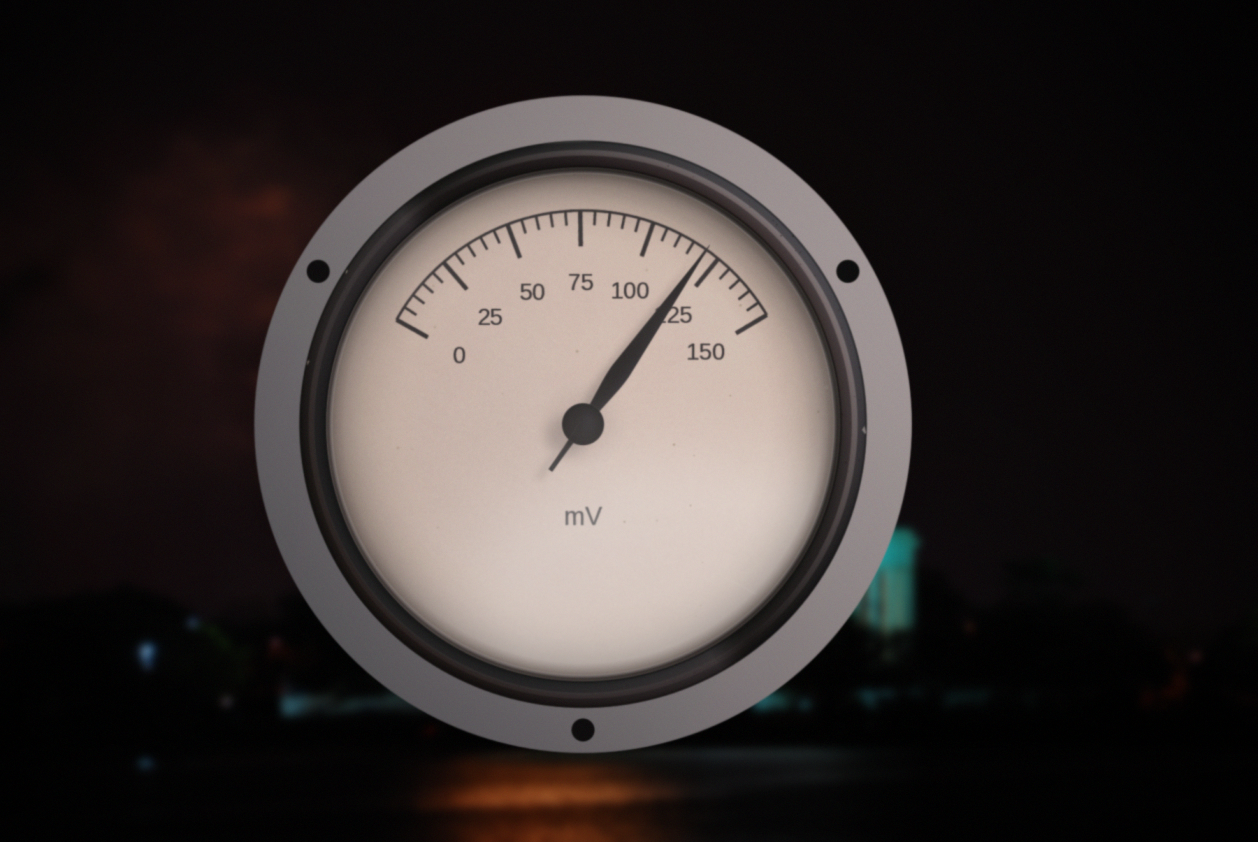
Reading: 120 mV
